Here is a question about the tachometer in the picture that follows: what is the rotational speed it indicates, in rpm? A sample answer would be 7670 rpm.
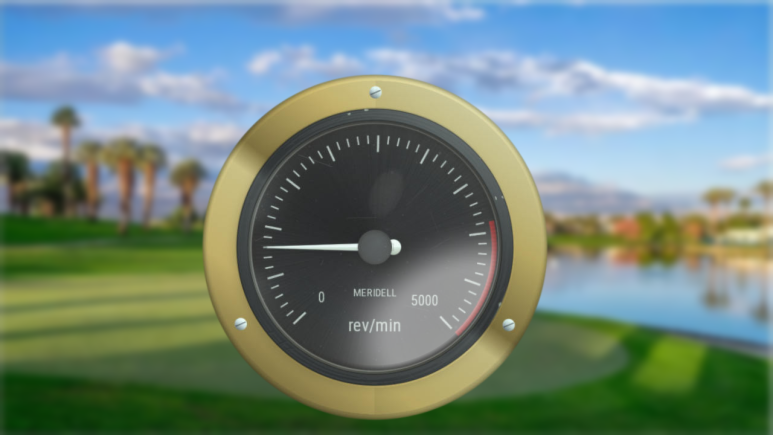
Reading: 800 rpm
